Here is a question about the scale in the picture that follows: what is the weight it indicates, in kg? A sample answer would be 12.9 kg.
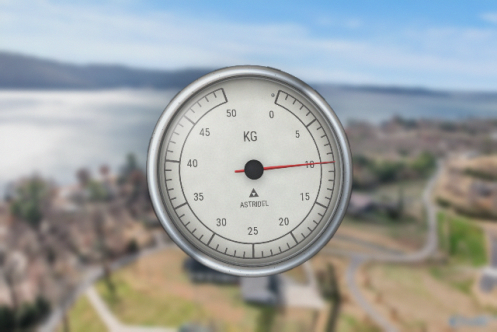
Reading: 10 kg
